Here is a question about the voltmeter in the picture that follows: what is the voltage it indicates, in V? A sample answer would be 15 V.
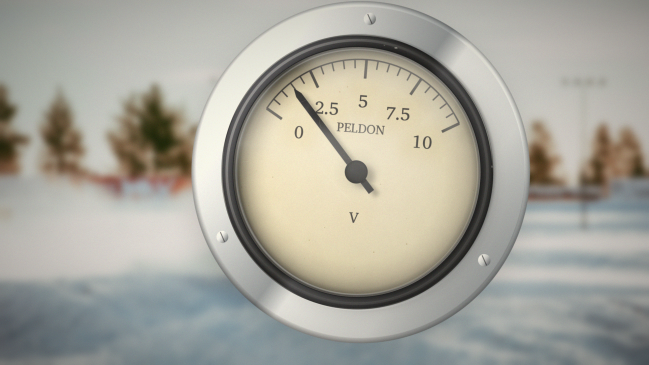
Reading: 1.5 V
